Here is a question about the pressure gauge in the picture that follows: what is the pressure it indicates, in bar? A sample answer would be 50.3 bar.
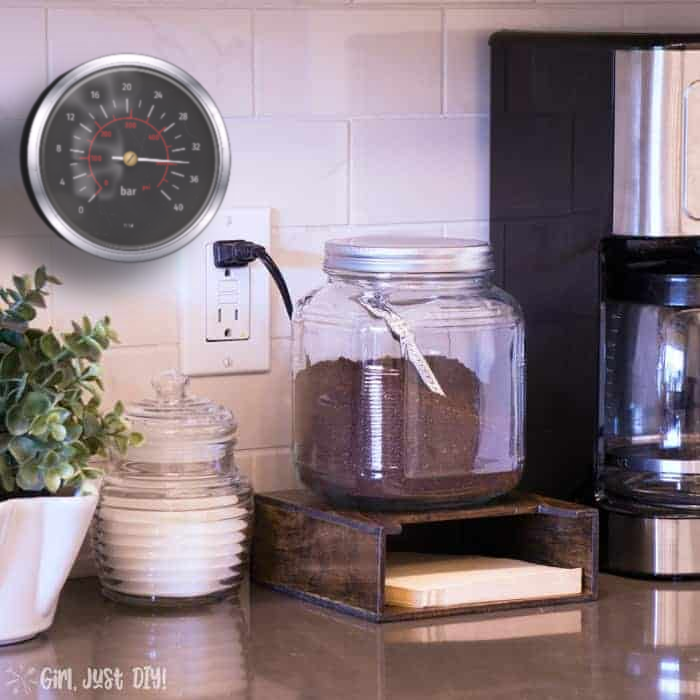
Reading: 34 bar
